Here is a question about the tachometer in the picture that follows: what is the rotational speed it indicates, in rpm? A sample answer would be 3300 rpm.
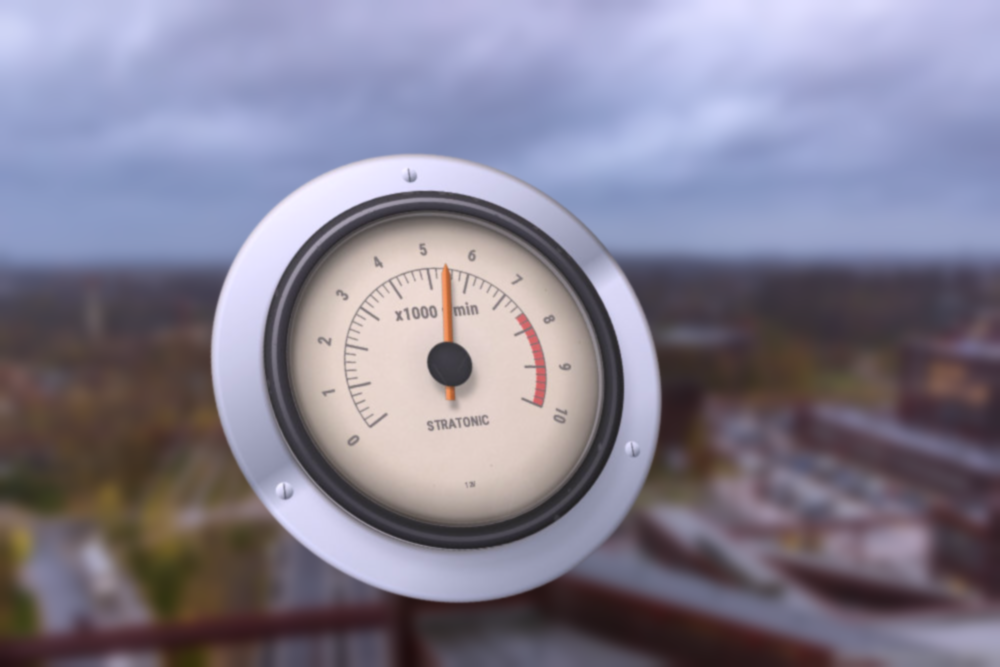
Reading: 5400 rpm
